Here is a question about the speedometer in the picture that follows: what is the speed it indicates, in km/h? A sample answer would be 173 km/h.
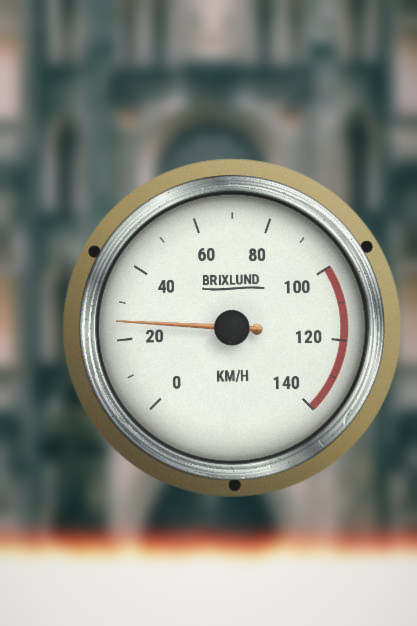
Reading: 25 km/h
